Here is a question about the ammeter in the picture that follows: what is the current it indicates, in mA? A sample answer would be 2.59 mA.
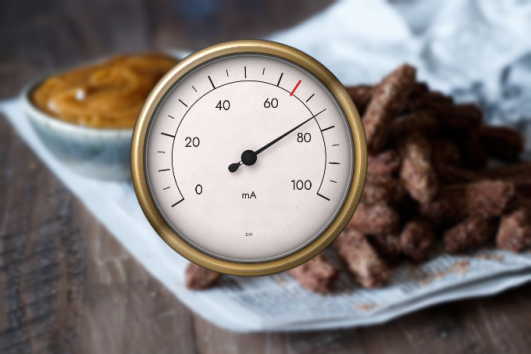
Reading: 75 mA
